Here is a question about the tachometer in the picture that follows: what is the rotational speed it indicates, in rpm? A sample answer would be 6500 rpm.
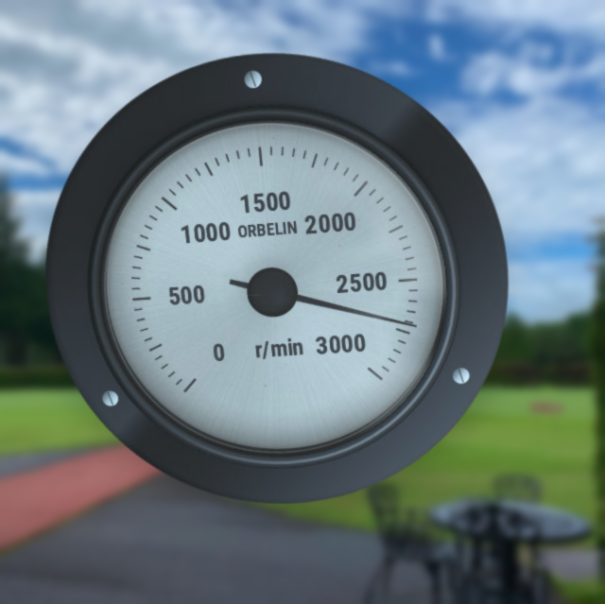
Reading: 2700 rpm
